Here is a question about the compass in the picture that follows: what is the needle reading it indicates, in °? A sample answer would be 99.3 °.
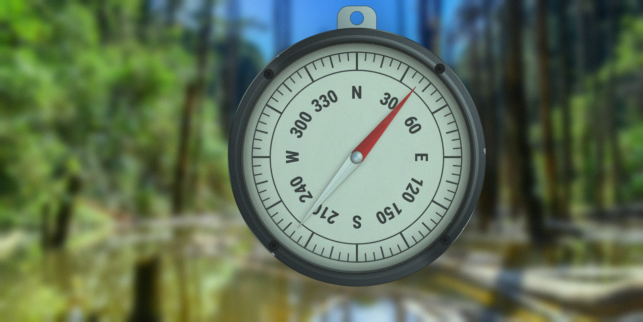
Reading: 40 °
